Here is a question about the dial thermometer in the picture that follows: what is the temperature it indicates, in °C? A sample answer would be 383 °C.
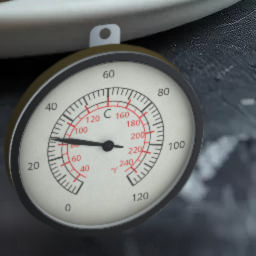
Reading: 30 °C
